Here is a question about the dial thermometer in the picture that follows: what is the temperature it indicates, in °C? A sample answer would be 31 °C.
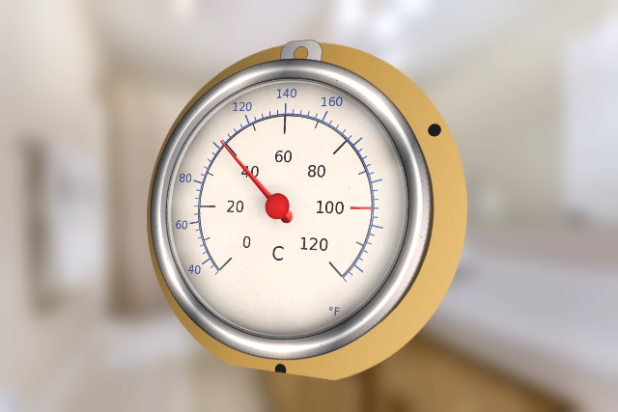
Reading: 40 °C
